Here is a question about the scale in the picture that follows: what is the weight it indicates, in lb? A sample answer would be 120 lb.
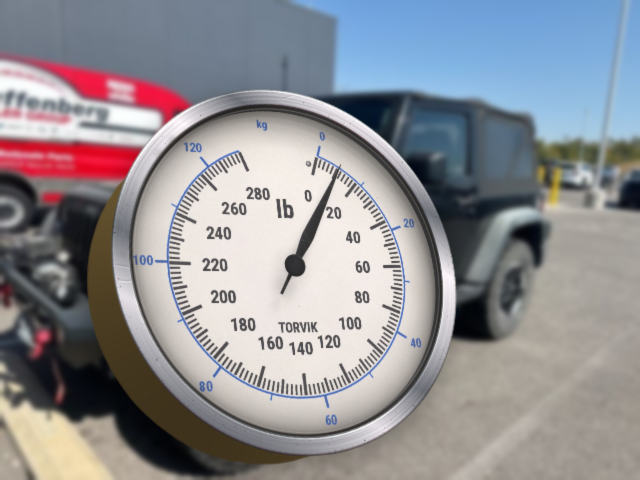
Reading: 10 lb
